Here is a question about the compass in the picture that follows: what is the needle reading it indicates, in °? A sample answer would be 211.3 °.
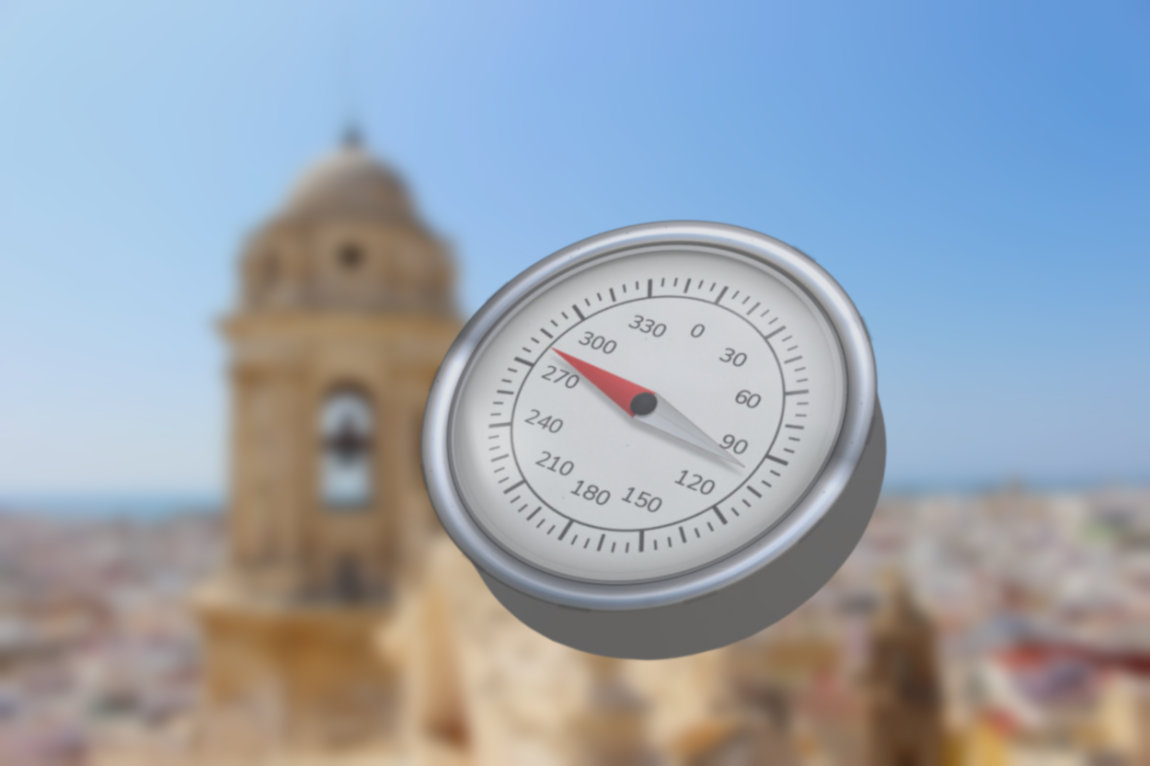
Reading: 280 °
